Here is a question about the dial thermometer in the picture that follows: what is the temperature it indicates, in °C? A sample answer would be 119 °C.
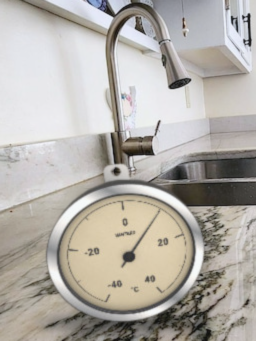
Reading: 10 °C
